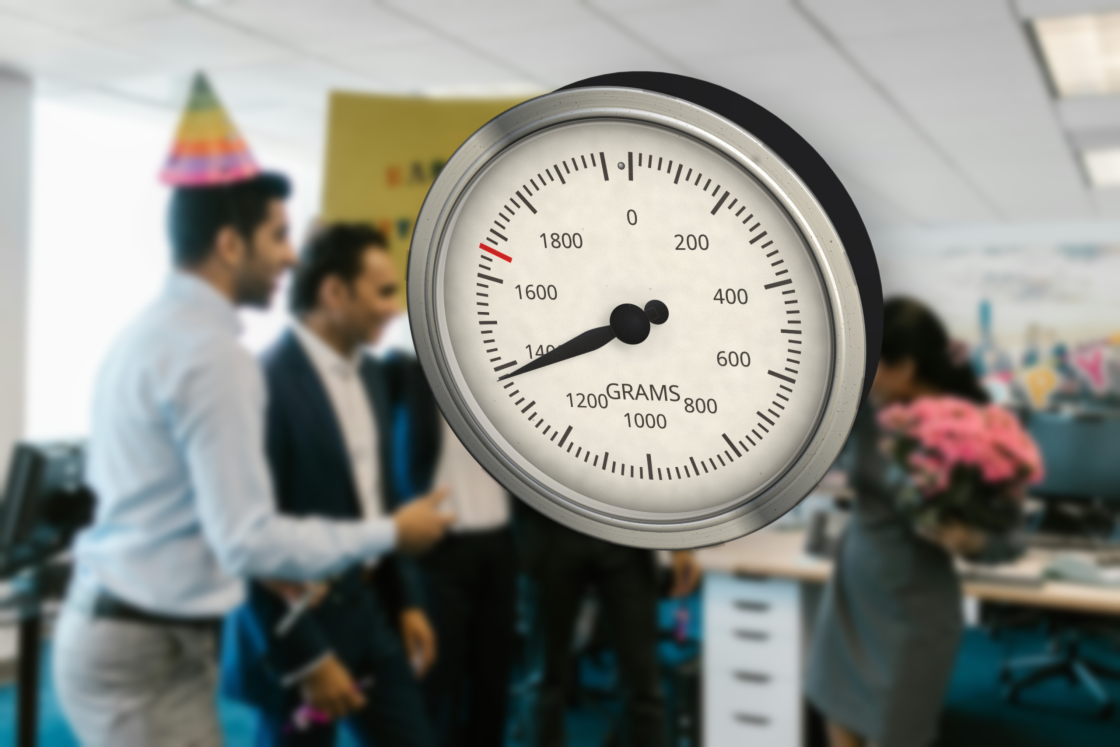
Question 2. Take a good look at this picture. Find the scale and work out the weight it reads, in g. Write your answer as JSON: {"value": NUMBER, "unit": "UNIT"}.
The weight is {"value": 1380, "unit": "g"}
